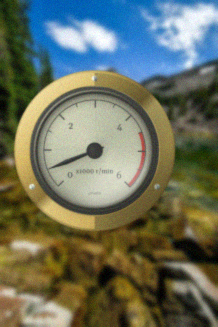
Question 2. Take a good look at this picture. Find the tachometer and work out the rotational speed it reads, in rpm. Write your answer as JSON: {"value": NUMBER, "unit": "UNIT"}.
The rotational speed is {"value": 500, "unit": "rpm"}
